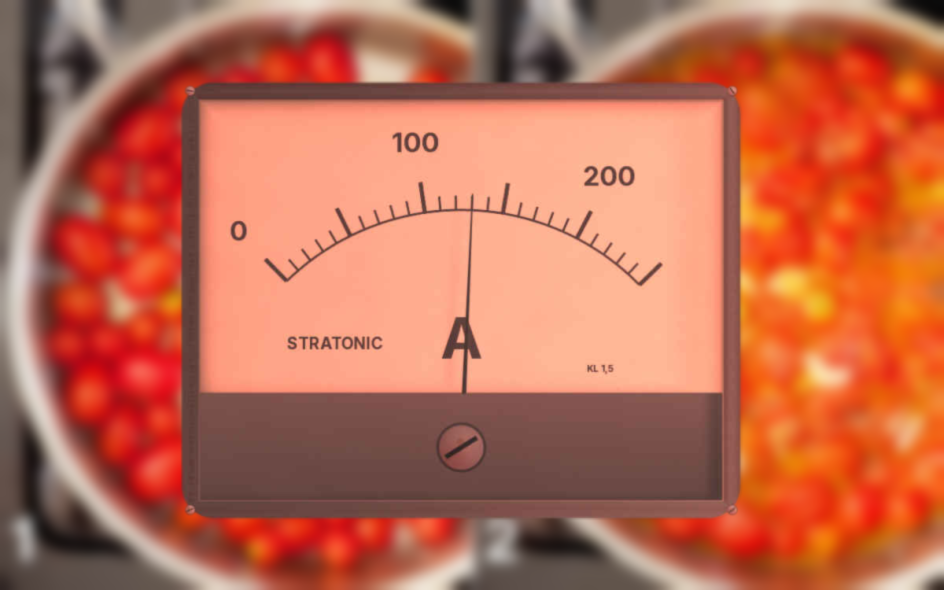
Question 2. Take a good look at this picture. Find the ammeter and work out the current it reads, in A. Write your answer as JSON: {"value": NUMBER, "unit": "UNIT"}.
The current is {"value": 130, "unit": "A"}
